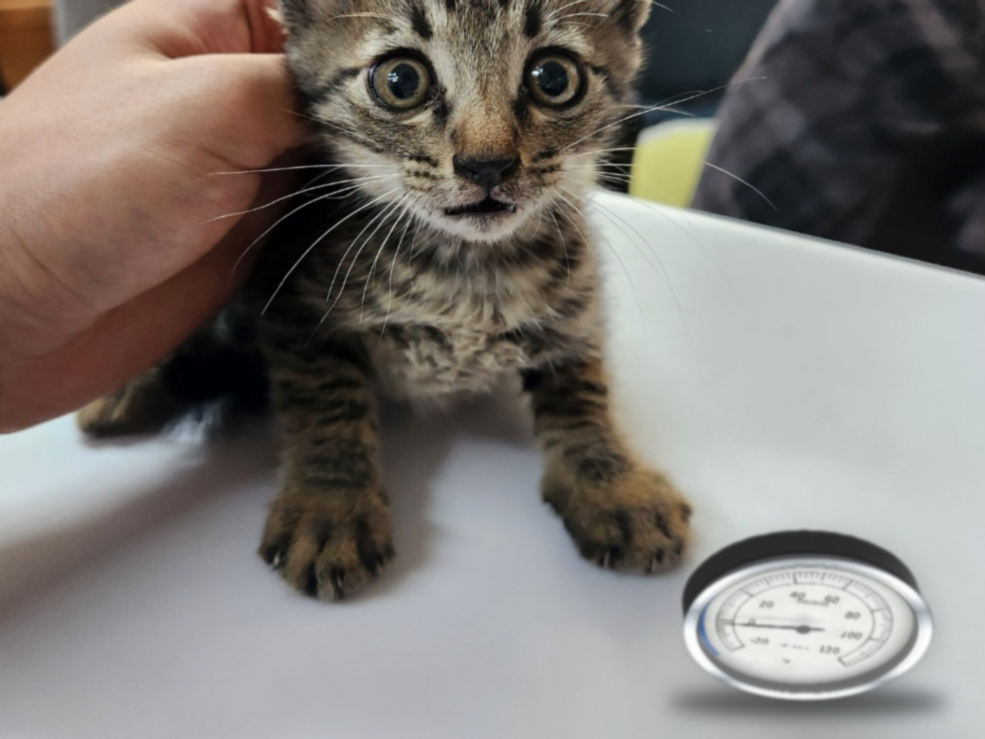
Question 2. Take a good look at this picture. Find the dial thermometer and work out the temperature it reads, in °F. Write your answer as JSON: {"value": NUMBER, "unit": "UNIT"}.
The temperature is {"value": 0, "unit": "°F"}
